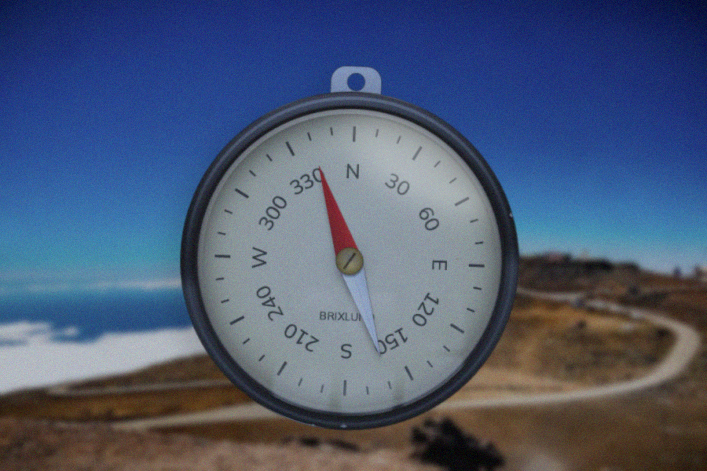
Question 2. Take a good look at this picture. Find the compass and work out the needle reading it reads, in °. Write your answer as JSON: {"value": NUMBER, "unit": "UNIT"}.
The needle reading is {"value": 340, "unit": "°"}
